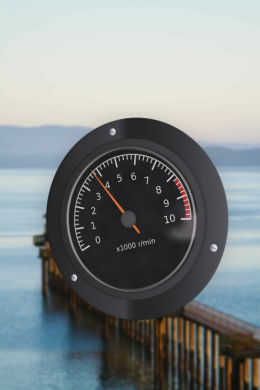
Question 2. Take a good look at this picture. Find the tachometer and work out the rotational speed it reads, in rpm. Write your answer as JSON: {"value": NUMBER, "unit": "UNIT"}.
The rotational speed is {"value": 3800, "unit": "rpm"}
